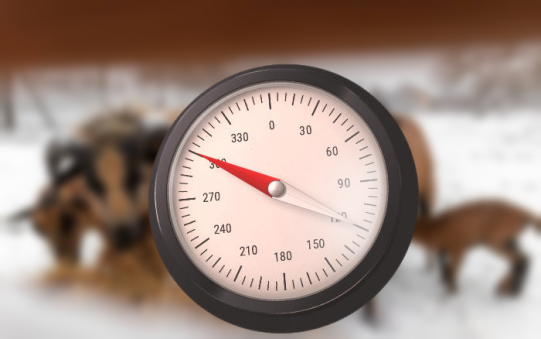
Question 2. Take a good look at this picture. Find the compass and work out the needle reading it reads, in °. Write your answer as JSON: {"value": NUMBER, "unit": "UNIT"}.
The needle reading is {"value": 300, "unit": "°"}
